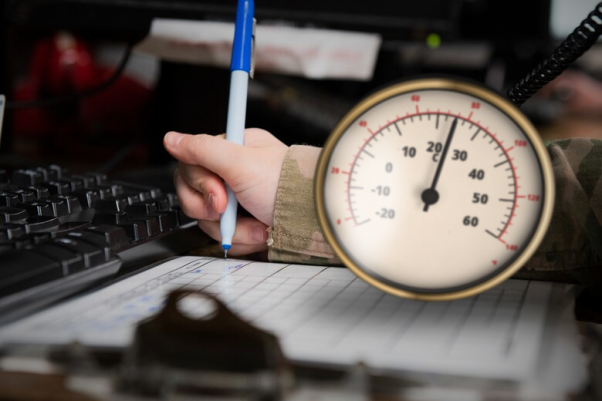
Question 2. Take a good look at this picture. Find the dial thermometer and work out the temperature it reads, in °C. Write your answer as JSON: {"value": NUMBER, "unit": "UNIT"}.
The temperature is {"value": 24, "unit": "°C"}
